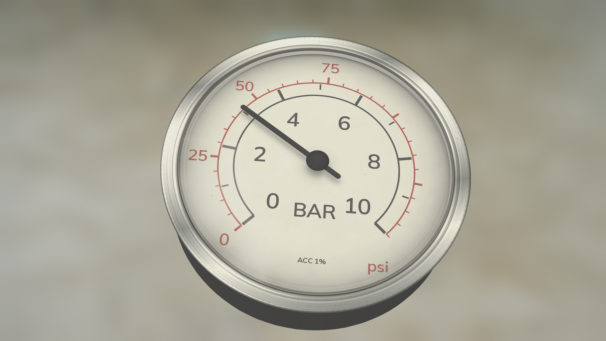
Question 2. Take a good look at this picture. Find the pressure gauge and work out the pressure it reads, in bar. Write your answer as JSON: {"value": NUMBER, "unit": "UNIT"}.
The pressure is {"value": 3, "unit": "bar"}
